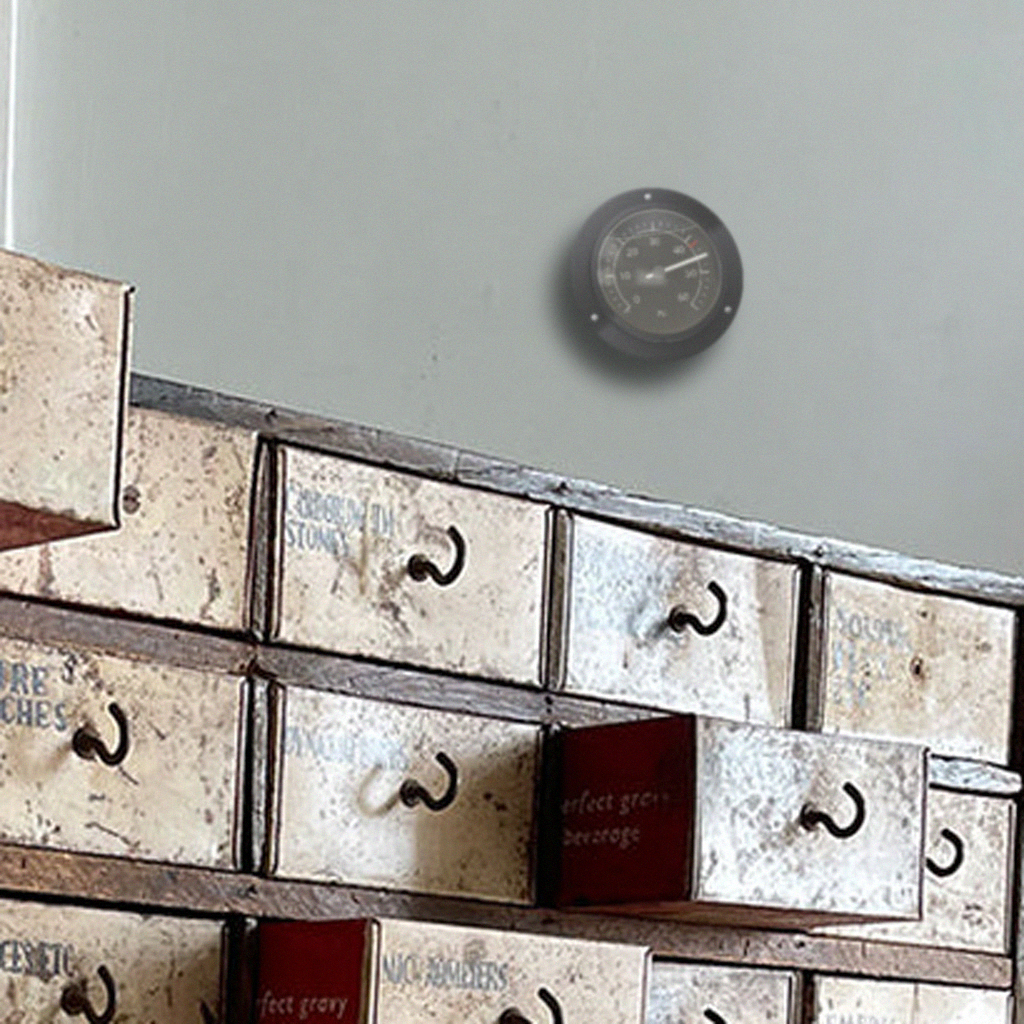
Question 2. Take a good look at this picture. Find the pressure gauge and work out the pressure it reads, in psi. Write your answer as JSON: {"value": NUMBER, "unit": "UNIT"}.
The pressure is {"value": 46, "unit": "psi"}
